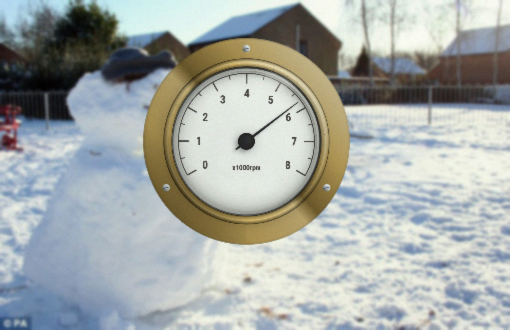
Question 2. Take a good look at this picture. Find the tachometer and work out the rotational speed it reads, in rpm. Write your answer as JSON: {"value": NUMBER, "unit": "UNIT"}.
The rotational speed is {"value": 5750, "unit": "rpm"}
